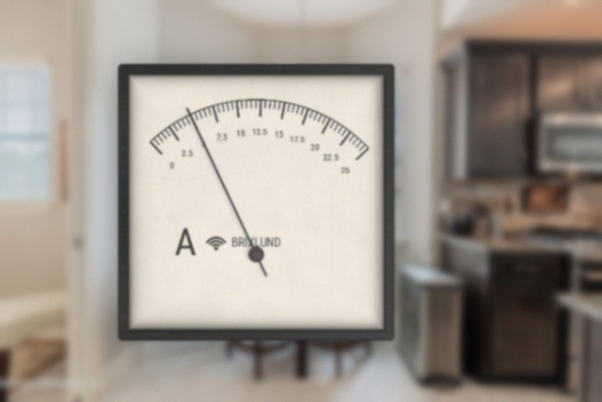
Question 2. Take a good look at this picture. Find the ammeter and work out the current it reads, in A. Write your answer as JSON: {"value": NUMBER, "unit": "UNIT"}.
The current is {"value": 5, "unit": "A"}
